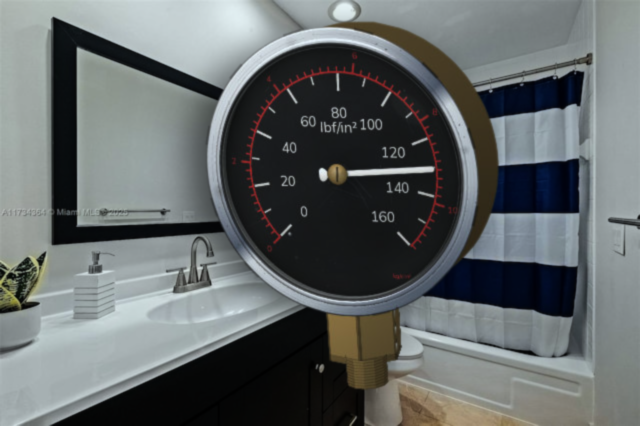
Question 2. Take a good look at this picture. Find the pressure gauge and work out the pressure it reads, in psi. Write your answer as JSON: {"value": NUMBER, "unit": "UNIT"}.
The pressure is {"value": 130, "unit": "psi"}
